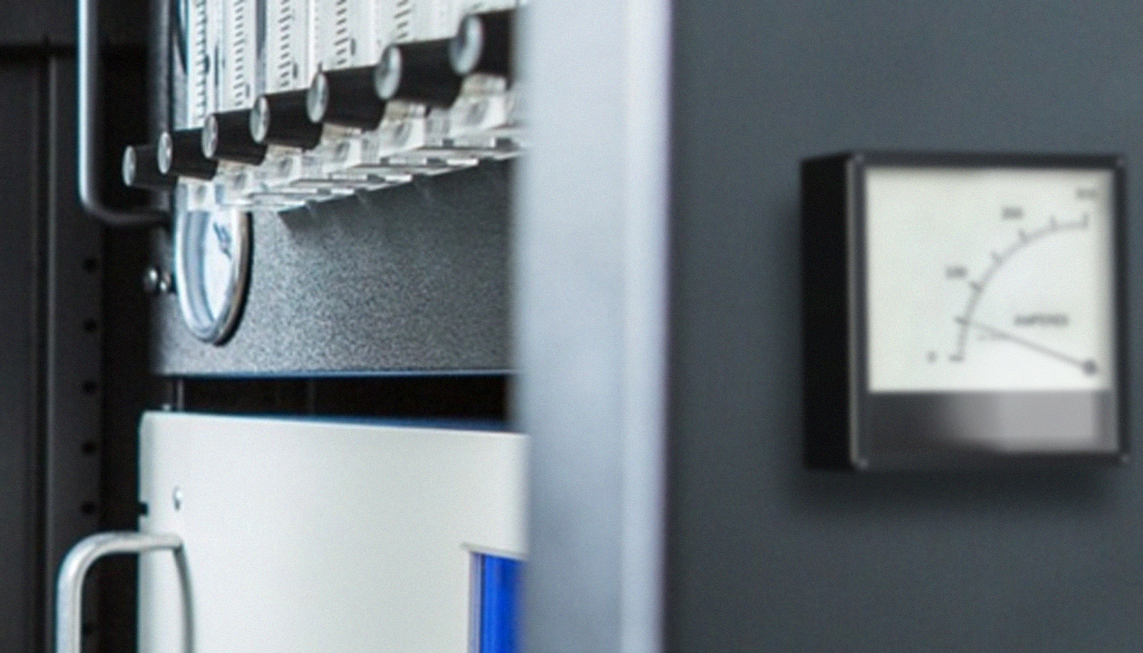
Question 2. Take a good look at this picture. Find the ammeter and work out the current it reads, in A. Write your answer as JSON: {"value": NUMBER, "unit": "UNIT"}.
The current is {"value": 50, "unit": "A"}
